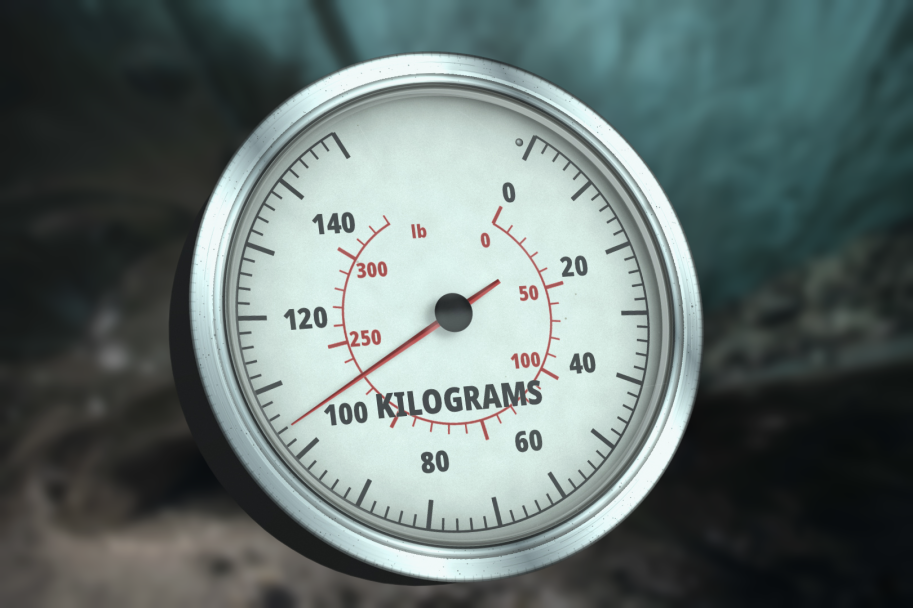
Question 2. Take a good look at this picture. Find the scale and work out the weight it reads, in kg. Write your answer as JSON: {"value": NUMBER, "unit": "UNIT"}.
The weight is {"value": 104, "unit": "kg"}
